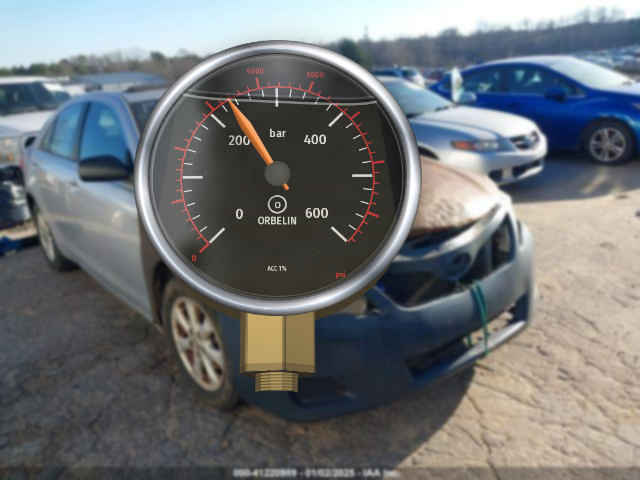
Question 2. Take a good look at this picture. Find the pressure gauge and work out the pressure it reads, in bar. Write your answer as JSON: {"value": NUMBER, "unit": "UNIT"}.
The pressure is {"value": 230, "unit": "bar"}
